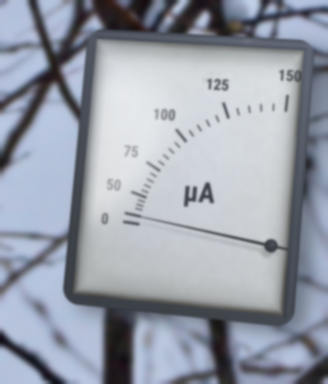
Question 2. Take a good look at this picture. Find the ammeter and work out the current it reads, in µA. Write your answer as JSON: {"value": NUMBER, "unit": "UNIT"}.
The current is {"value": 25, "unit": "µA"}
